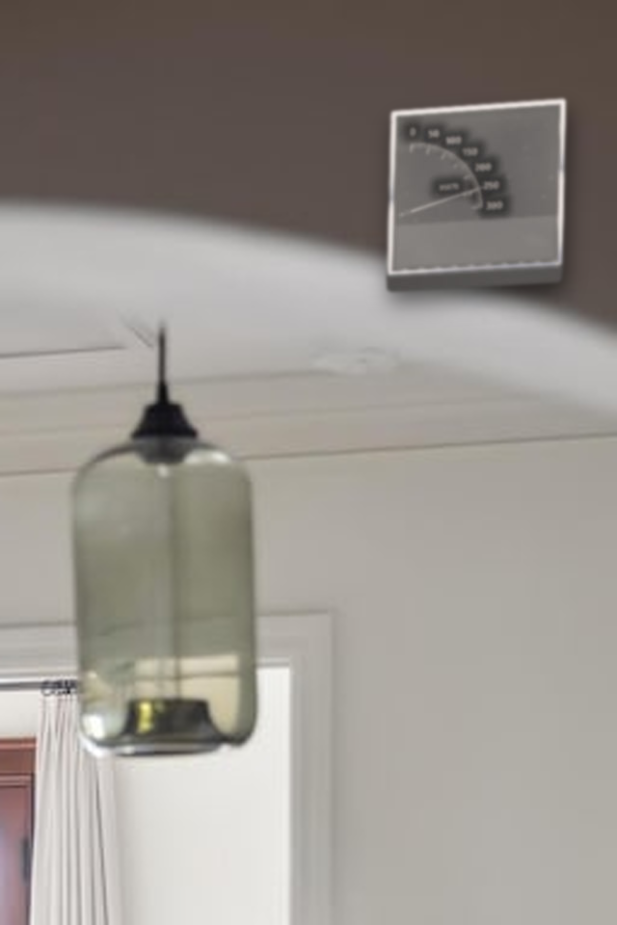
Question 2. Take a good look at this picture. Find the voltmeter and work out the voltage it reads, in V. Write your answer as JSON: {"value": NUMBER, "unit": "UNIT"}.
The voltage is {"value": 250, "unit": "V"}
